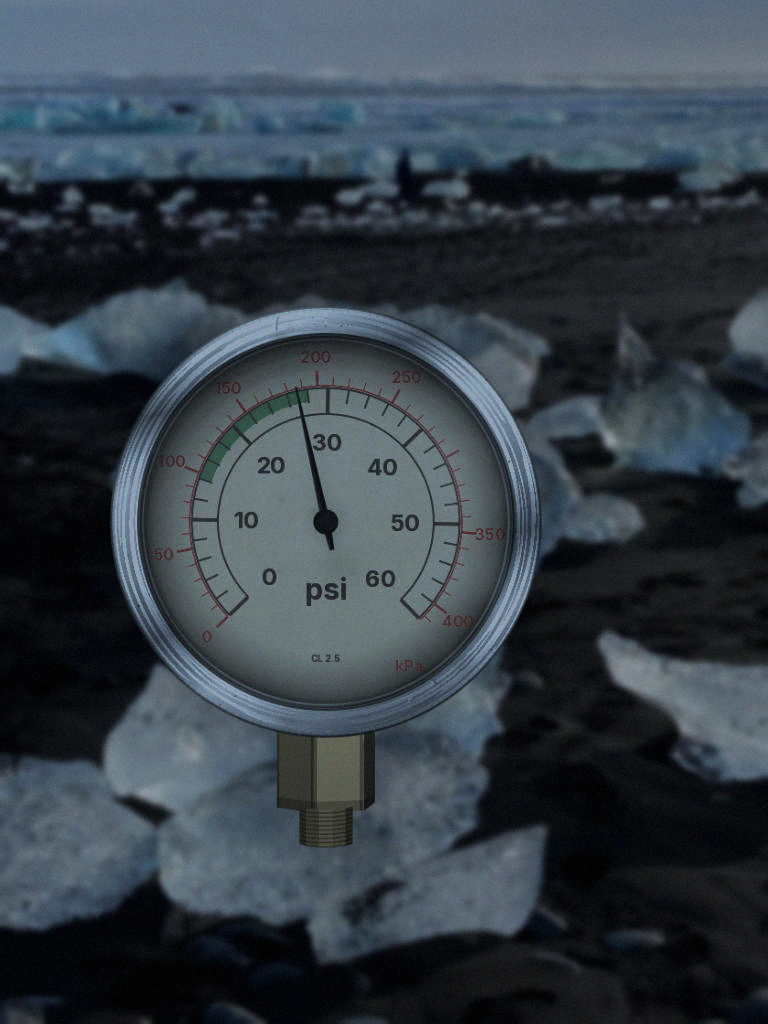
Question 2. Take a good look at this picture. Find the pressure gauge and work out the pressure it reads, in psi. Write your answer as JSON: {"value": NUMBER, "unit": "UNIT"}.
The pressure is {"value": 27, "unit": "psi"}
